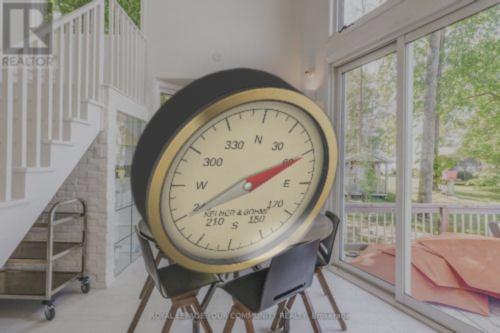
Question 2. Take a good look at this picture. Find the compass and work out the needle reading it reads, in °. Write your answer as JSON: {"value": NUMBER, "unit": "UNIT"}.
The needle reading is {"value": 60, "unit": "°"}
